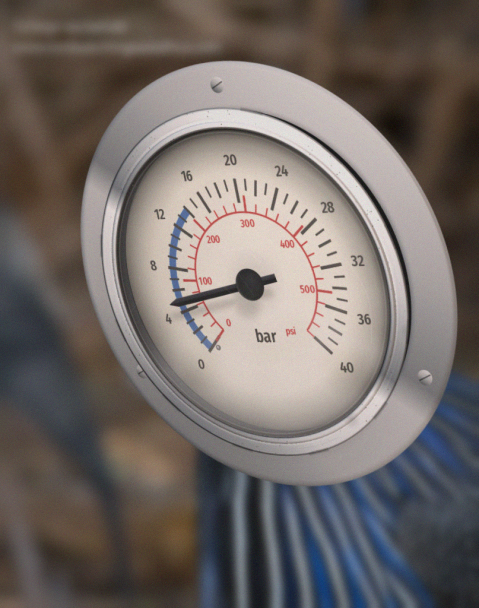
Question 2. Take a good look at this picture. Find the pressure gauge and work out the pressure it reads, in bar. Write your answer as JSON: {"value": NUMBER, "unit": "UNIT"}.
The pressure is {"value": 5, "unit": "bar"}
